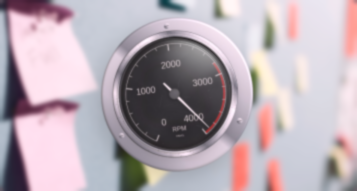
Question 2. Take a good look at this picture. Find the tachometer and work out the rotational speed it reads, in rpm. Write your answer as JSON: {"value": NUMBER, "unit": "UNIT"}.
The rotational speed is {"value": 3900, "unit": "rpm"}
